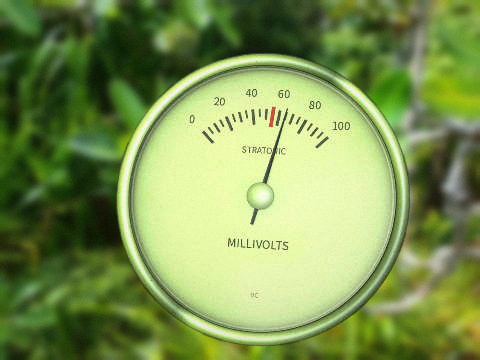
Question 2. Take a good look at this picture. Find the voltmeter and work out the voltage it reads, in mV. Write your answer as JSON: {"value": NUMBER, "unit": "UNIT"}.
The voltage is {"value": 65, "unit": "mV"}
